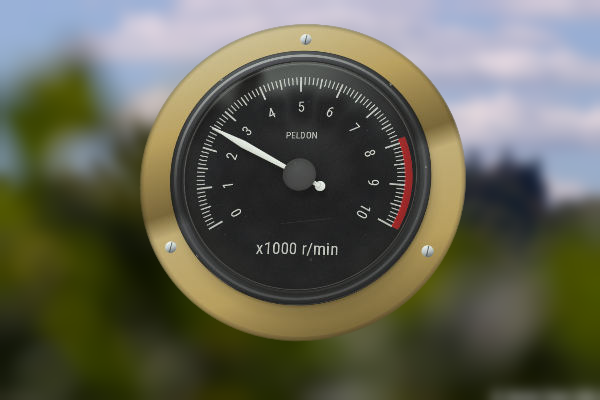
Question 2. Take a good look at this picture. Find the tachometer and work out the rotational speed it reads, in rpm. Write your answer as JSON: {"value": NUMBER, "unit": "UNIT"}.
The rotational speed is {"value": 2500, "unit": "rpm"}
